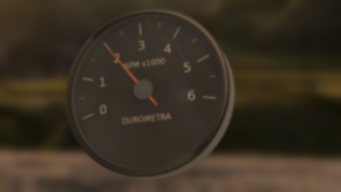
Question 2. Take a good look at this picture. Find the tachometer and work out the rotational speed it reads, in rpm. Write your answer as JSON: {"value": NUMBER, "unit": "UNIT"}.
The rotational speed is {"value": 2000, "unit": "rpm"}
